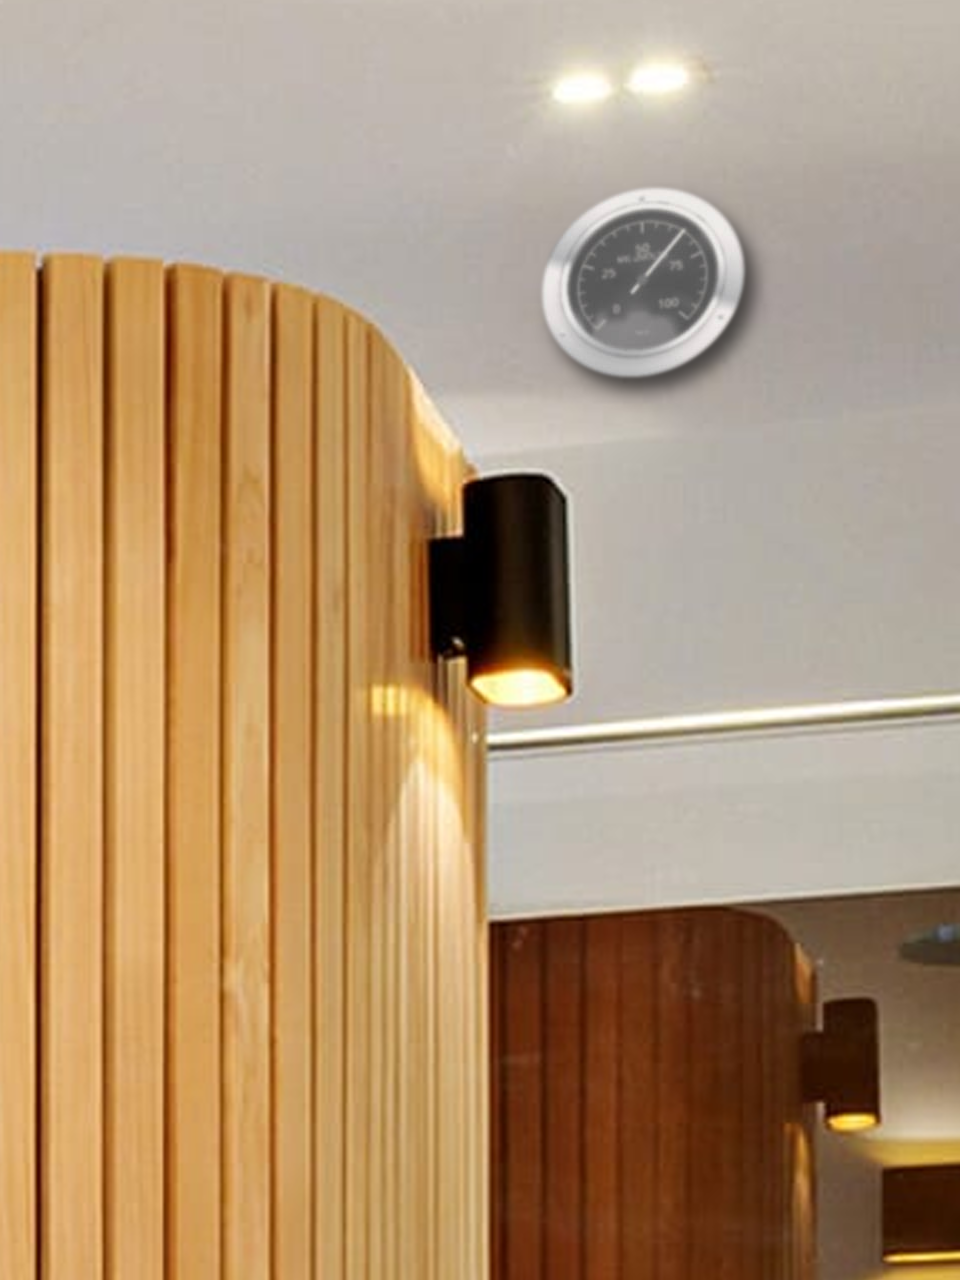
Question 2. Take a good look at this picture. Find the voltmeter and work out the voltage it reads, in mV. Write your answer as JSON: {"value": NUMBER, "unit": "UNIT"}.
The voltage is {"value": 65, "unit": "mV"}
